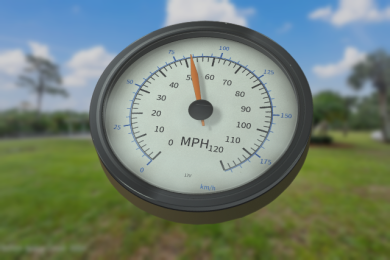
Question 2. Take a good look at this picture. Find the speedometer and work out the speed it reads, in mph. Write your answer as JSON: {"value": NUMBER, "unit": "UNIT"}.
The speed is {"value": 52, "unit": "mph"}
